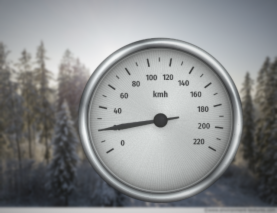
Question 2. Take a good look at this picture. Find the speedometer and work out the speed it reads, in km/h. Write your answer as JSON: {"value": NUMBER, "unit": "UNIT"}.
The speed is {"value": 20, "unit": "km/h"}
